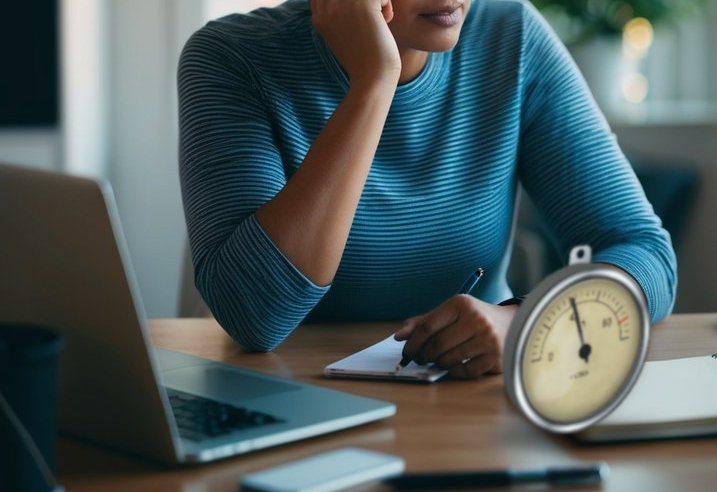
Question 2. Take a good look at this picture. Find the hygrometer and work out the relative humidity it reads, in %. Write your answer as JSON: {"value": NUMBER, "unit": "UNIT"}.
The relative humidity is {"value": 40, "unit": "%"}
